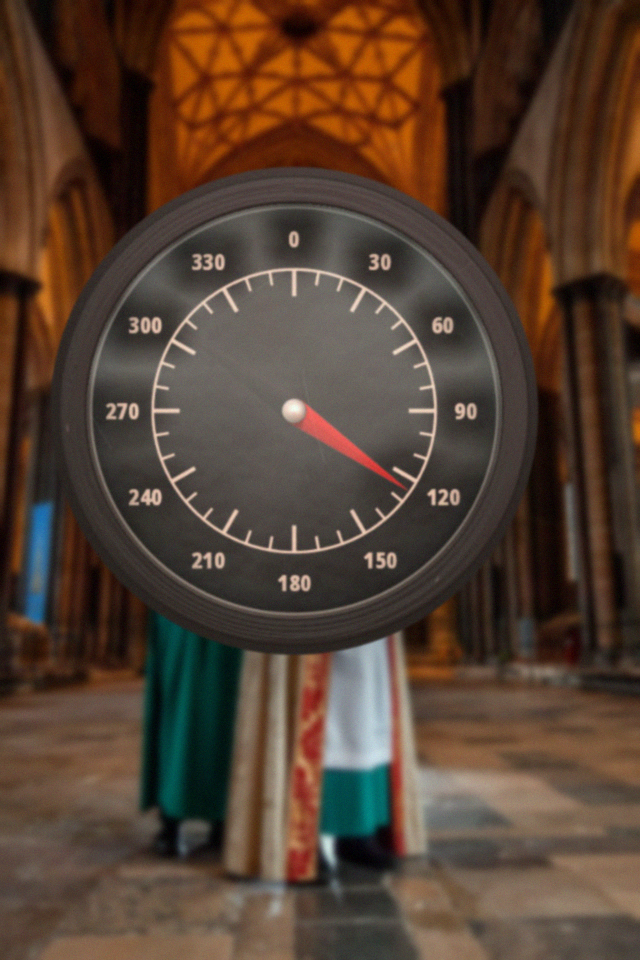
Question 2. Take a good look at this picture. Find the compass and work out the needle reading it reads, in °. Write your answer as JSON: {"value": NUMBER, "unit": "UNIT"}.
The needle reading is {"value": 125, "unit": "°"}
